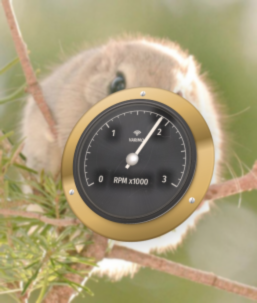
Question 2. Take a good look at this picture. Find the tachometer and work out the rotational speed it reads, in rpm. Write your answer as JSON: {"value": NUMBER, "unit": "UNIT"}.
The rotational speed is {"value": 1900, "unit": "rpm"}
